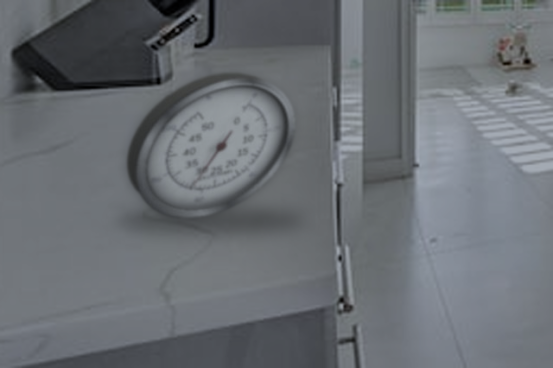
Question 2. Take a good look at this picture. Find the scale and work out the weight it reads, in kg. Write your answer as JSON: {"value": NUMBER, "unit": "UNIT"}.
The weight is {"value": 30, "unit": "kg"}
